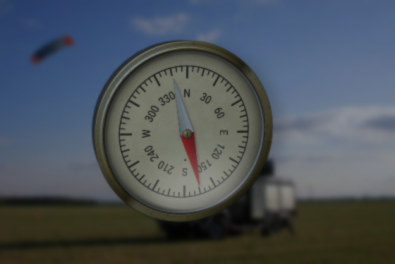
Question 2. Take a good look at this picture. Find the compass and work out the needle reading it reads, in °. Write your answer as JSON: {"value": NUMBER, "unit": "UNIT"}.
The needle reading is {"value": 165, "unit": "°"}
